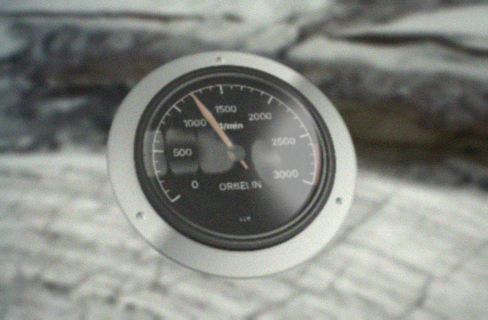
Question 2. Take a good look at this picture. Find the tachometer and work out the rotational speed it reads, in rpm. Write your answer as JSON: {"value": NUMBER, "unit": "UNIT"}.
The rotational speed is {"value": 1200, "unit": "rpm"}
